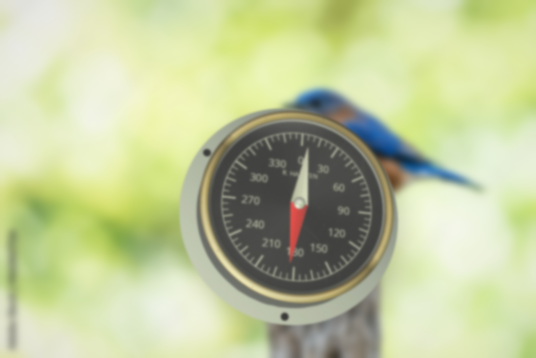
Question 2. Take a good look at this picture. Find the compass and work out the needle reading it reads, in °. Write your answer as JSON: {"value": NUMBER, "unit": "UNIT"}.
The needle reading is {"value": 185, "unit": "°"}
